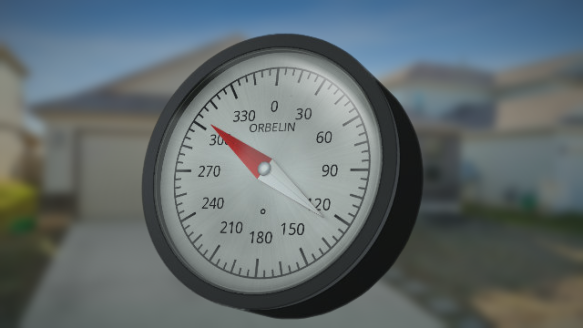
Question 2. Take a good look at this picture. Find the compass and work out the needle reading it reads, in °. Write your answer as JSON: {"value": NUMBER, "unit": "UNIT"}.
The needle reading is {"value": 305, "unit": "°"}
